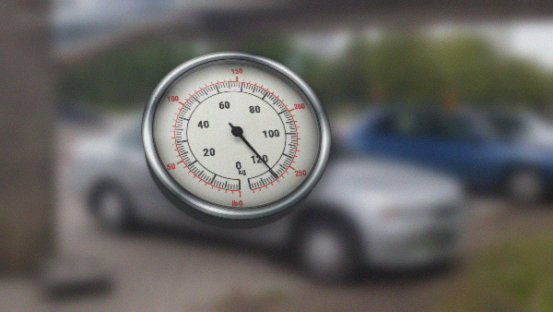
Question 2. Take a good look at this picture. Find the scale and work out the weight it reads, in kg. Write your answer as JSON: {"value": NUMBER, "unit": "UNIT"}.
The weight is {"value": 120, "unit": "kg"}
